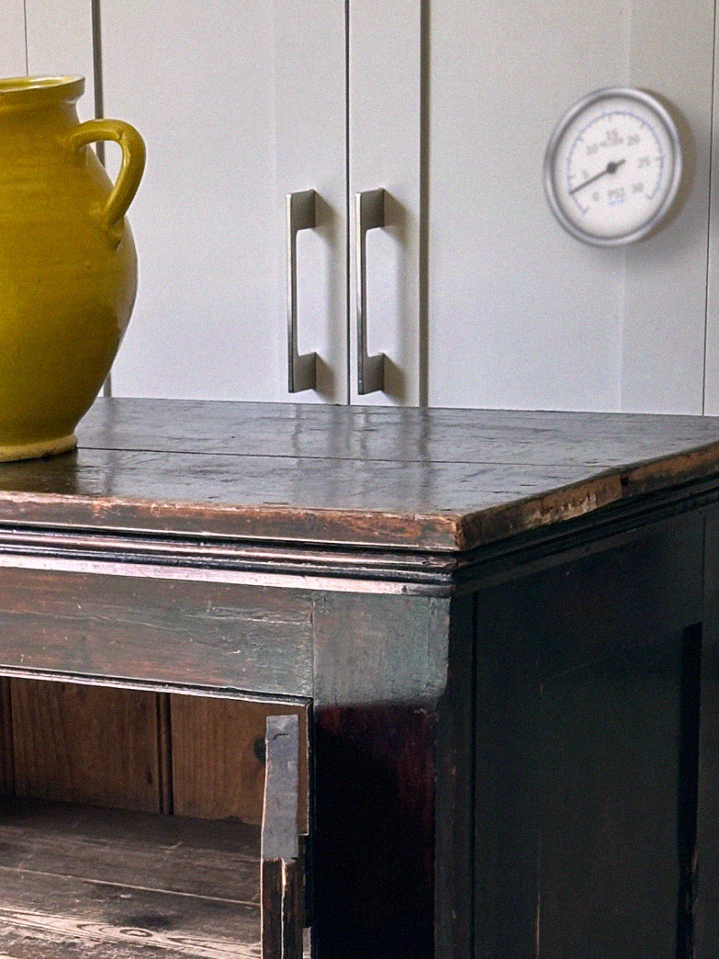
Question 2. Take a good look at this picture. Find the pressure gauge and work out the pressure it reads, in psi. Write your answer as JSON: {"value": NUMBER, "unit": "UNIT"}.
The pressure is {"value": 3, "unit": "psi"}
